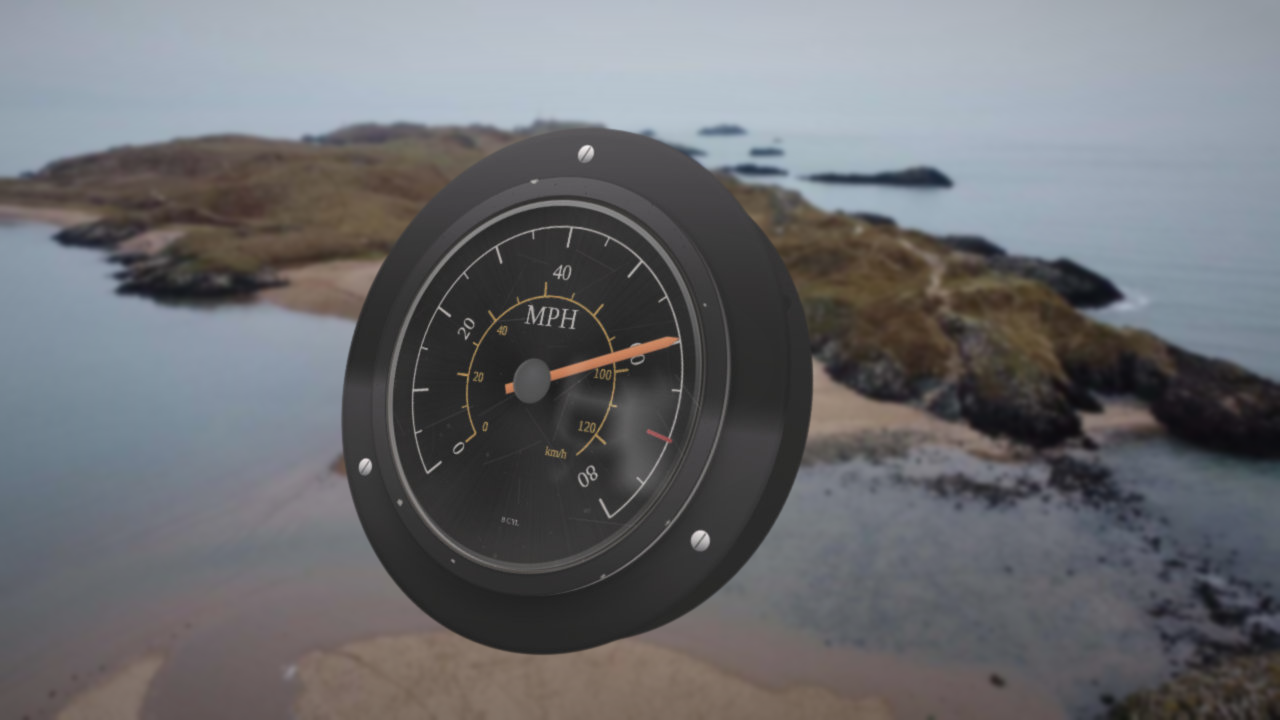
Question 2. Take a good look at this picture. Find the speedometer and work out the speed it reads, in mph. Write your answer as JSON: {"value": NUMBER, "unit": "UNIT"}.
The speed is {"value": 60, "unit": "mph"}
